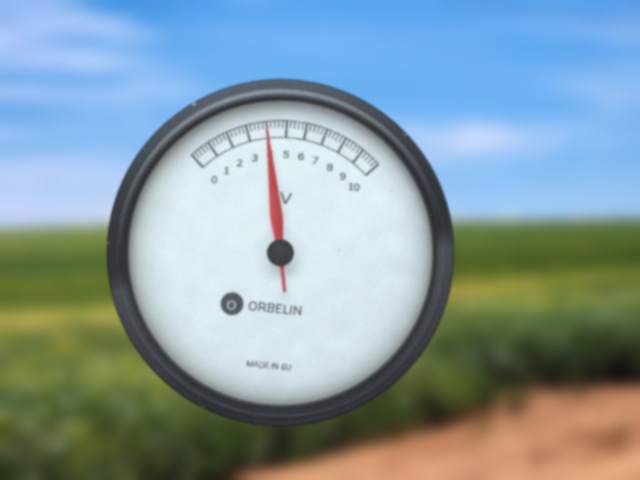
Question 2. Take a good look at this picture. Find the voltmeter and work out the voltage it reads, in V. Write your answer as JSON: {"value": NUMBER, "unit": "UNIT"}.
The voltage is {"value": 4, "unit": "V"}
